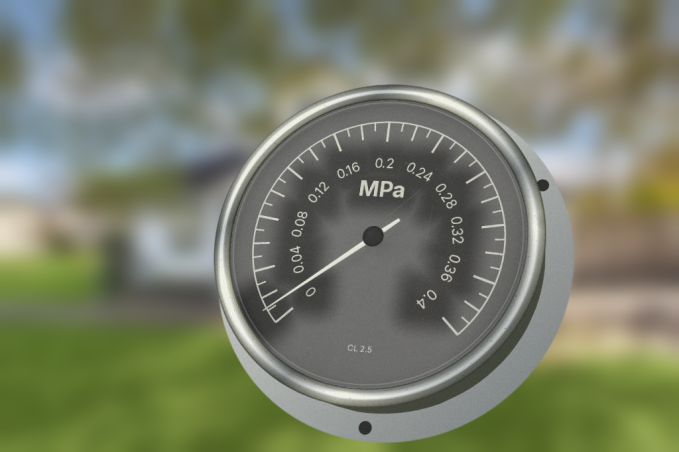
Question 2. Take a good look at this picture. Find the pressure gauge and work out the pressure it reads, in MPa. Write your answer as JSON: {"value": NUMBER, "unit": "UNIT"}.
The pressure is {"value": 0.01, "unit": "MPa"}
